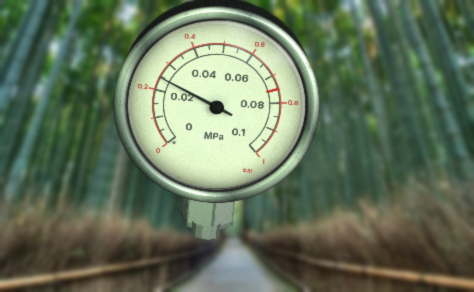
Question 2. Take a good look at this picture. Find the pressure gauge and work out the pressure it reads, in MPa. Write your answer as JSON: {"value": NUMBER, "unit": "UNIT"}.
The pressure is {"value": 0.025, "unit": "MPa"}
